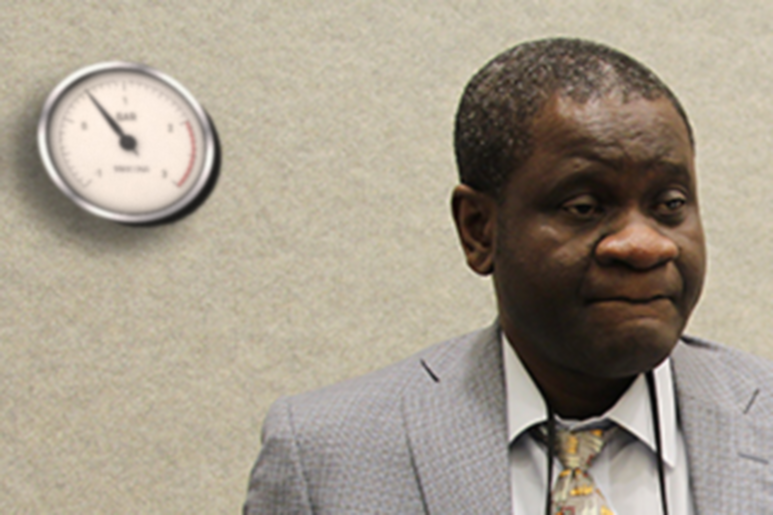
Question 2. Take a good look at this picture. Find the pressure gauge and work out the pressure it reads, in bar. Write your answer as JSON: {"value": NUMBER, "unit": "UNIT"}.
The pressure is {"value": 0.5, "unit": "bar"}
